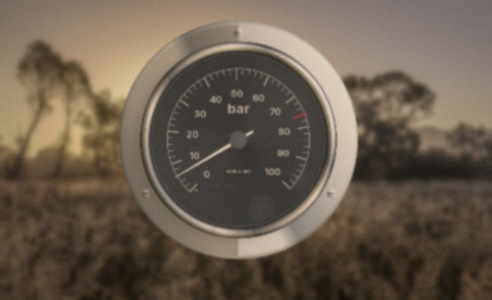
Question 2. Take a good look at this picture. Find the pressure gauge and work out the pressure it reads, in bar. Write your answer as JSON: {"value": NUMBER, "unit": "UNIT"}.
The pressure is {"value": 6, "unit": "bar"}
